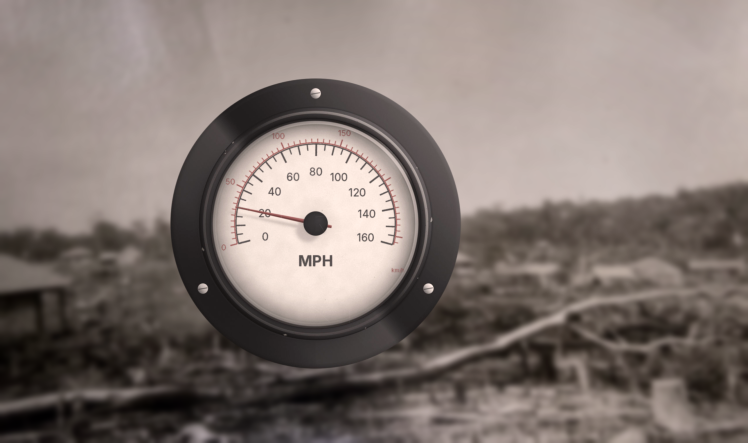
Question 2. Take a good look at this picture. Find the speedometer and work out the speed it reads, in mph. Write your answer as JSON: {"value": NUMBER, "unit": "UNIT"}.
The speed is {"value": 20, "unit": "mph"}
